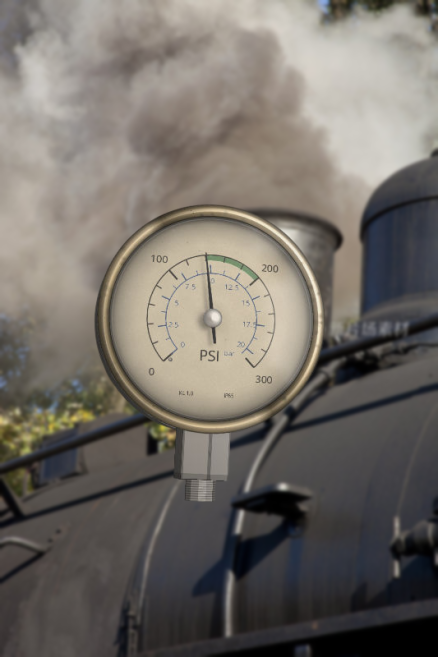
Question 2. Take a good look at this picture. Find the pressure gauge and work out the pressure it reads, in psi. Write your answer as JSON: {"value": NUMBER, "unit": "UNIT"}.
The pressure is {"value": 140, "unit": "psi"}
